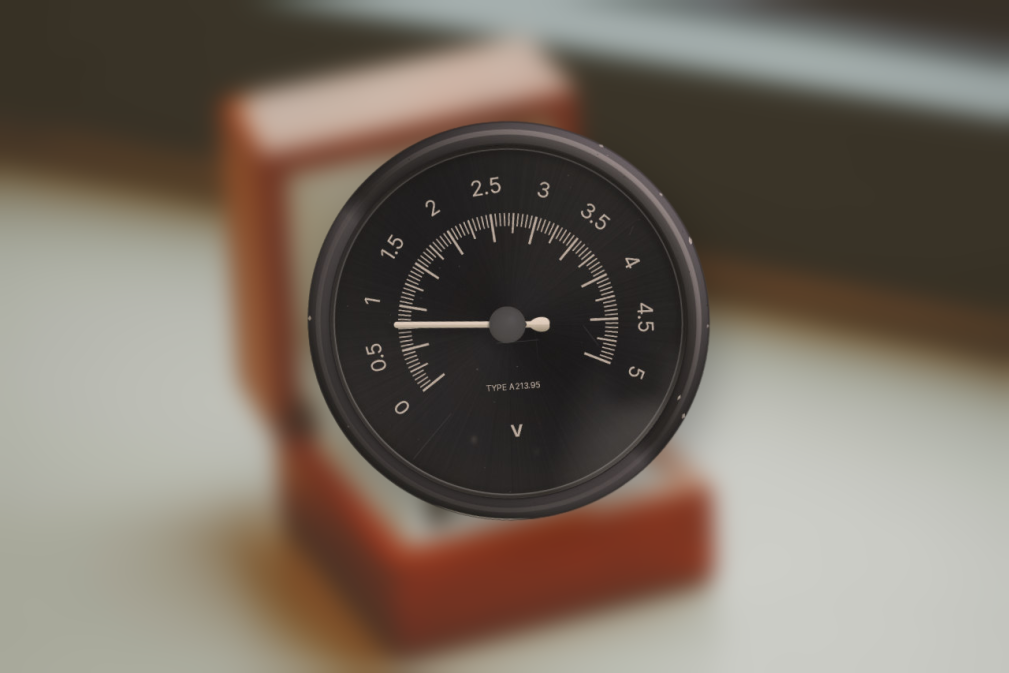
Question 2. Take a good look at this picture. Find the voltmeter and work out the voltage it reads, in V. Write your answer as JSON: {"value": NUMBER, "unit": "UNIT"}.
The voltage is {"value": 0.8, "unit": "V"}
